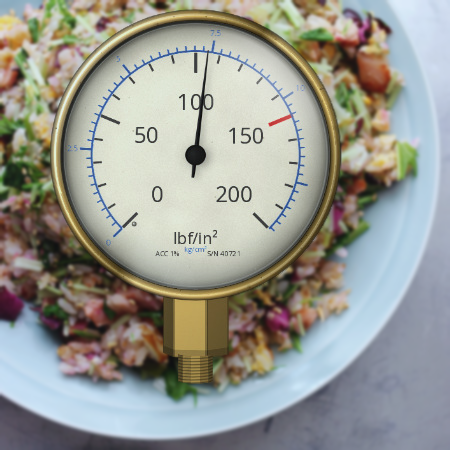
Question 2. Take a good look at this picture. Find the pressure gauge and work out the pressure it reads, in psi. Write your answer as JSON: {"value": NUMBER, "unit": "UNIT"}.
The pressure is {"value": 105, "unit": "psi"}
